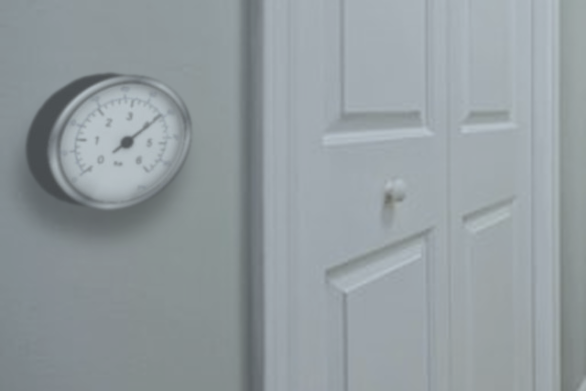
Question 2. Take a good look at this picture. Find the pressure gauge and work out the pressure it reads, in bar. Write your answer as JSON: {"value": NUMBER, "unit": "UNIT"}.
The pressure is {"value": 4, "unit": "bar"}
